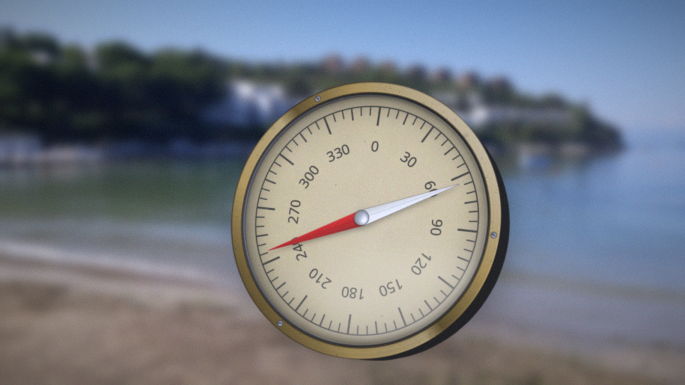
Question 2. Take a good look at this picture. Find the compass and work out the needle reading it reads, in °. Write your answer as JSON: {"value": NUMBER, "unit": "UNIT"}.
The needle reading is {"value": 245, "unit": "°"}
